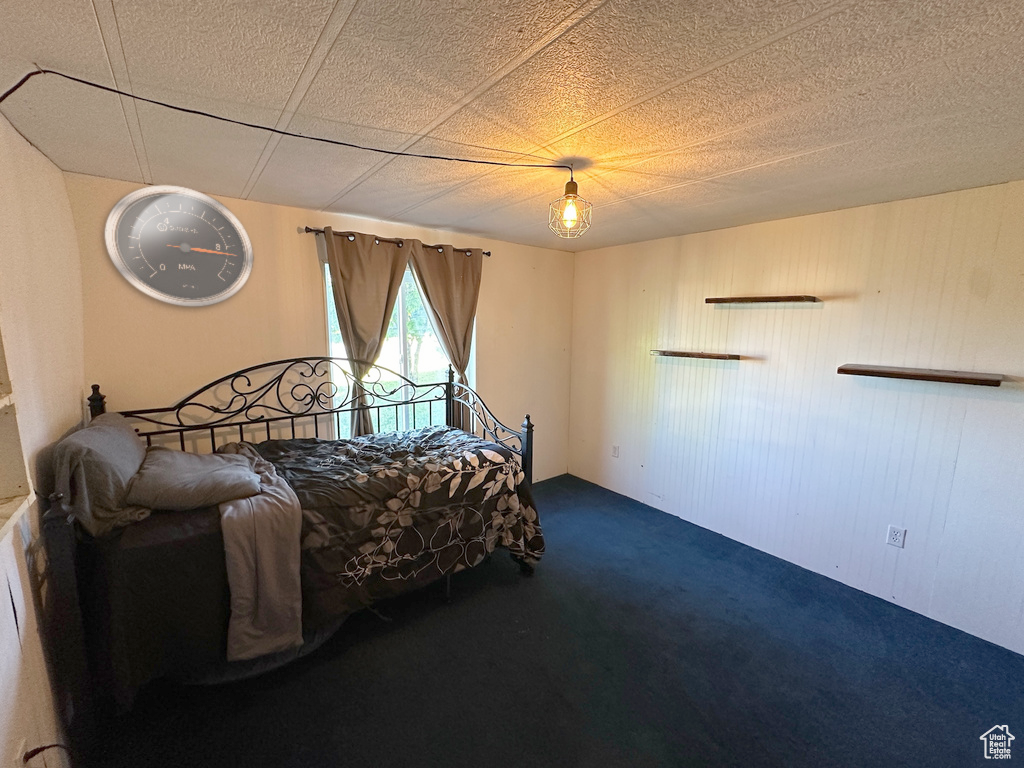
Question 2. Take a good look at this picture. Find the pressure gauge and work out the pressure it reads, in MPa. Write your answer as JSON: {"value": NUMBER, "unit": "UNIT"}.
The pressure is {"value": 8.5, "unit": "MPa"}
